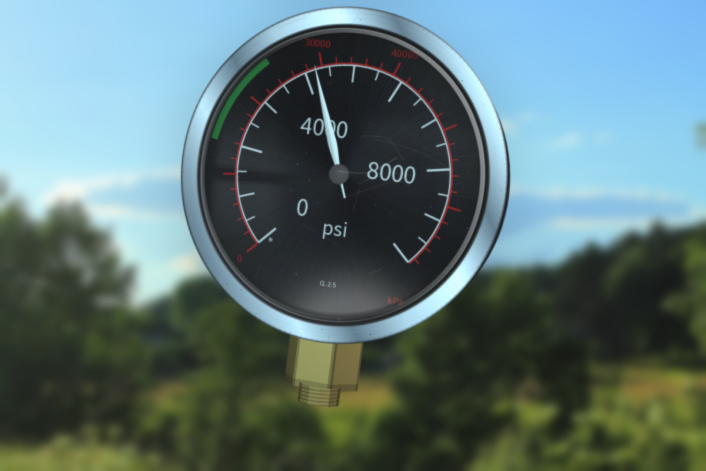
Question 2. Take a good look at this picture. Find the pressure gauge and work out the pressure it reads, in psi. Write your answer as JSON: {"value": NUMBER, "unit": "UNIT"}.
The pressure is {"value": 4250, "unit": "psi"}
